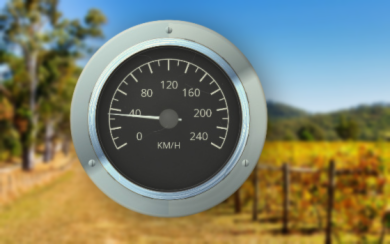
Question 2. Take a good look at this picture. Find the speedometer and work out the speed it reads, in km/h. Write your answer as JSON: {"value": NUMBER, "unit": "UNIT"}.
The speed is {"value": 35, "unit": "km/h"}
